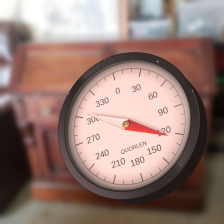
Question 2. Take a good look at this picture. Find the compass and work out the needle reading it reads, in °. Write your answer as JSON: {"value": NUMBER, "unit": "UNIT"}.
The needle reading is {"value": 125, "unit": "°"}
